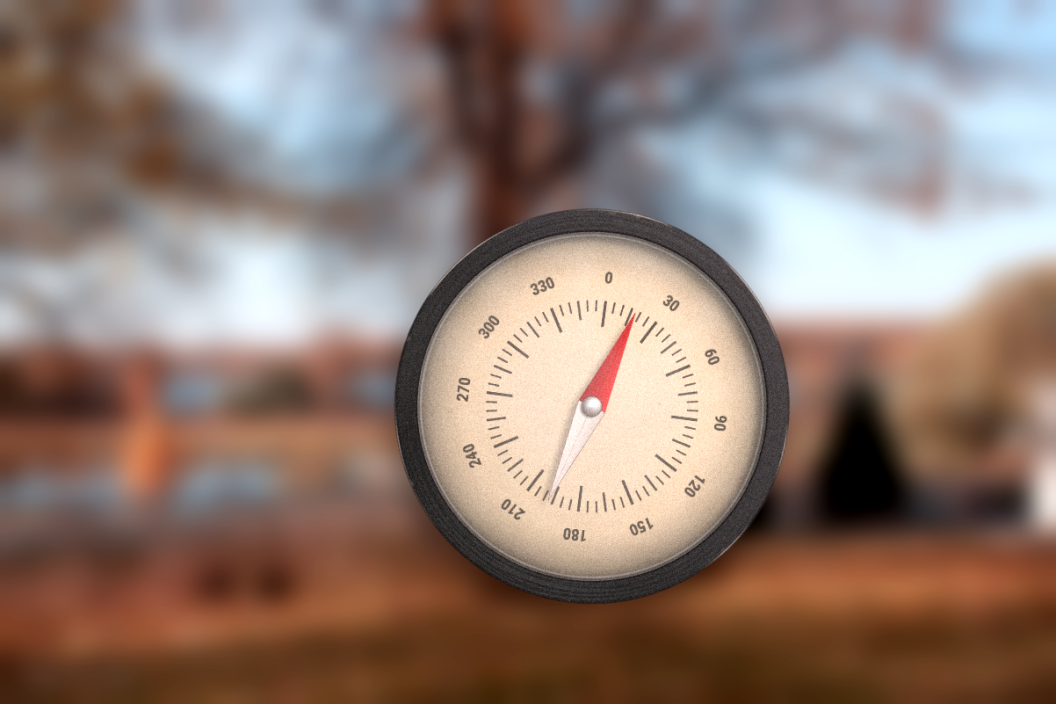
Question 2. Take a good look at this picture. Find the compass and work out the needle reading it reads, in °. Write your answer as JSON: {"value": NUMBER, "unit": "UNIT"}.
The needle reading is {"value": 17.5, "unit": "°"}
